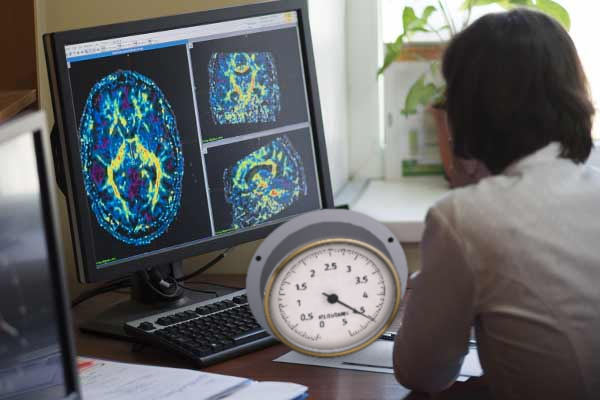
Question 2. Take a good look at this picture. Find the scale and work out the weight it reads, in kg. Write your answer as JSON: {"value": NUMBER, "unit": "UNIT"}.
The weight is {"value": 4.5, "unit": "kg"}
